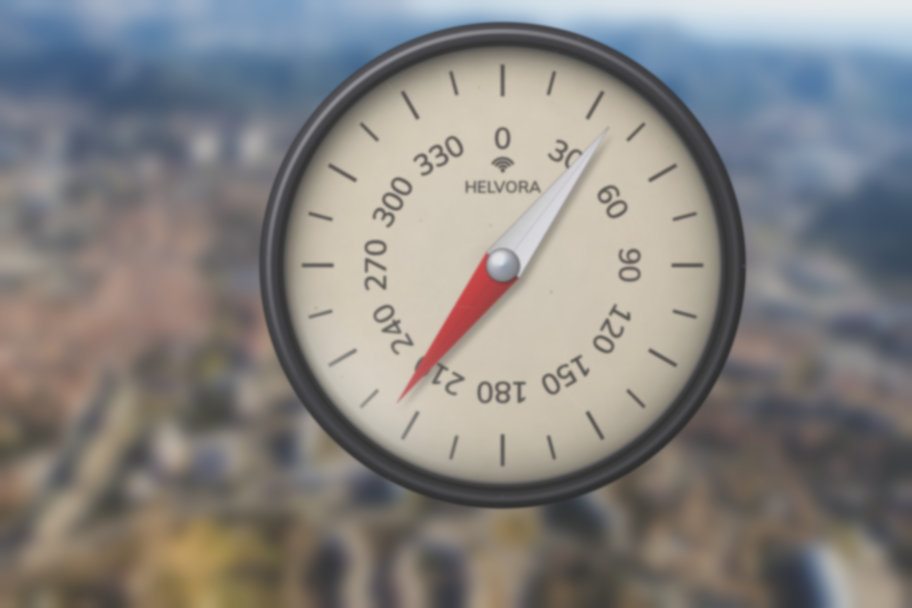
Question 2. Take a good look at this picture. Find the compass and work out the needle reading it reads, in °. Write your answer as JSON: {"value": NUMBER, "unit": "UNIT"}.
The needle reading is {"value": 217.5, "unit": "°"}
